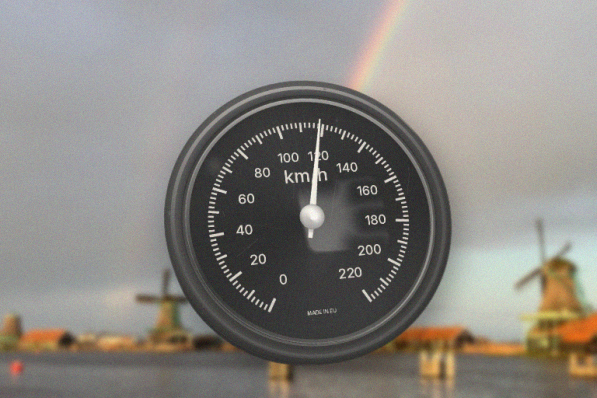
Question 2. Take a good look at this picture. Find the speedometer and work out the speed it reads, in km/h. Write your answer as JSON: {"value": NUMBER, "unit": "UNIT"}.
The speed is {"value": 118, "unit": "km/h"}
